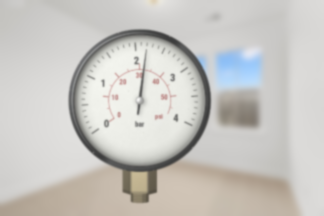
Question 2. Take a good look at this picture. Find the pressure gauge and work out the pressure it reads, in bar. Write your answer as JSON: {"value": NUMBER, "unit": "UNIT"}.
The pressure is {"value": 2.2, "unit": "bar"}
